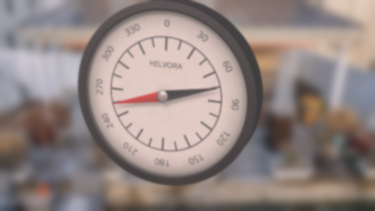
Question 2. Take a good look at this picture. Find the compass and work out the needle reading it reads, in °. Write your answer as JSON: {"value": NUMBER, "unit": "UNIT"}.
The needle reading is {"value": 255, "unit": "°"}
